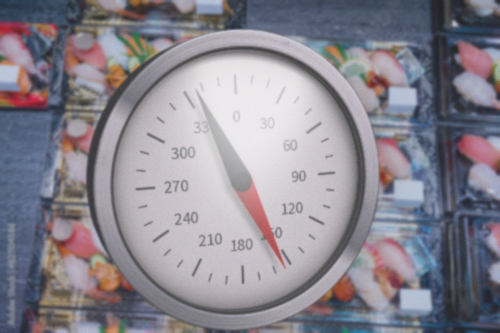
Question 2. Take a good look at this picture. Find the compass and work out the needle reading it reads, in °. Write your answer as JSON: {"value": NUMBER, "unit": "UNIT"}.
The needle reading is {"value": 155, "unit": "°"}
